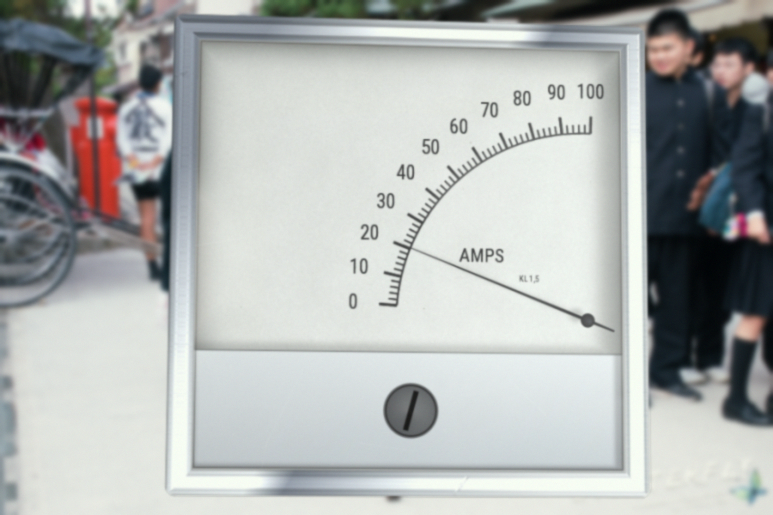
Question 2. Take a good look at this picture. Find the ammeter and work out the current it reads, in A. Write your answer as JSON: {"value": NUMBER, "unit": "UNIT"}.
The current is {"value": 20, "unit": "A"}
